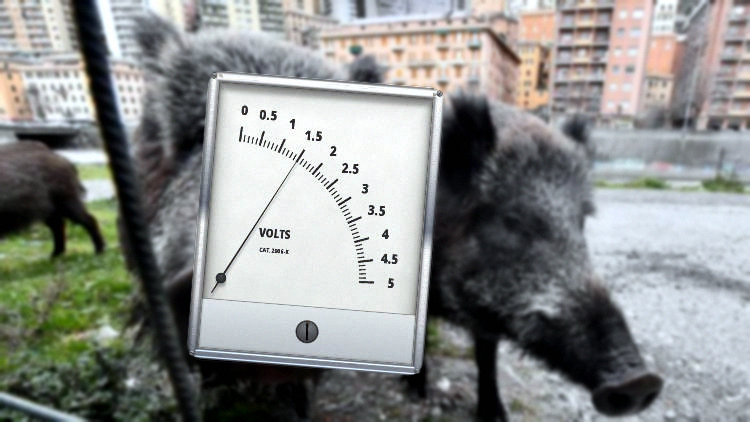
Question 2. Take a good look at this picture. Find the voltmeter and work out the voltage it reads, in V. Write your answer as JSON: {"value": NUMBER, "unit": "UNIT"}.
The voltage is {"value": 1.5, "unit": "V"}
